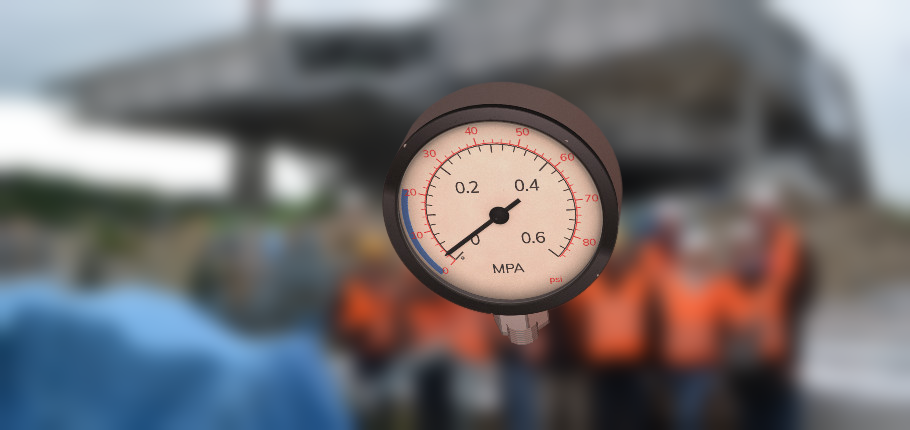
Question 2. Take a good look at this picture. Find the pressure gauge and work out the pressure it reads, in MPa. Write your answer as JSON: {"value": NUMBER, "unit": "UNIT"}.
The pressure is {"value": 0.02, "unit": "MPa"}
